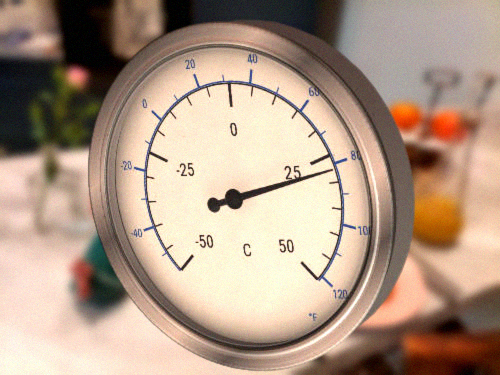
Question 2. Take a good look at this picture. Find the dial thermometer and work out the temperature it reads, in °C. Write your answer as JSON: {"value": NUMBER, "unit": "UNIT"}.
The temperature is {"value": 27.5, "unit": "°C"}
